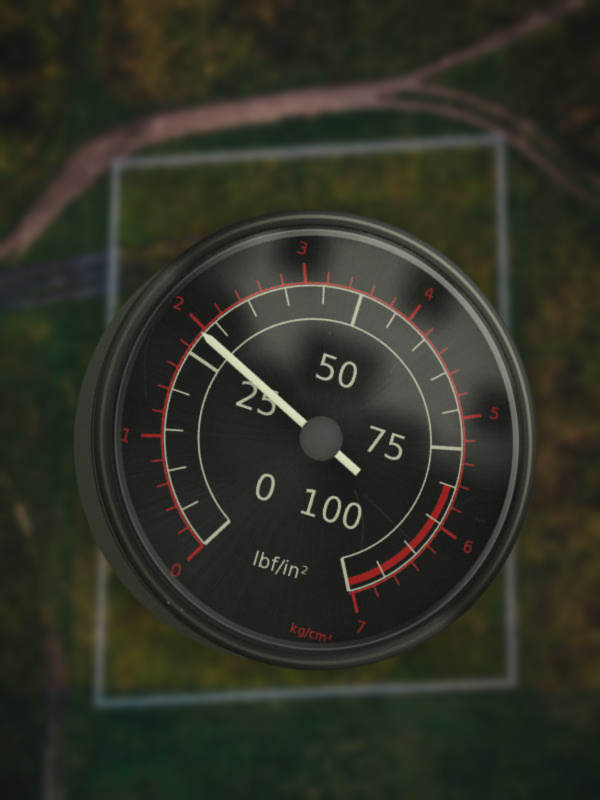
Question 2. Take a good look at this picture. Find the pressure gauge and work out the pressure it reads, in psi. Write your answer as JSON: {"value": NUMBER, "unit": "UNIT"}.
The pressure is {"value": 27.5, "unit": "psi"}
